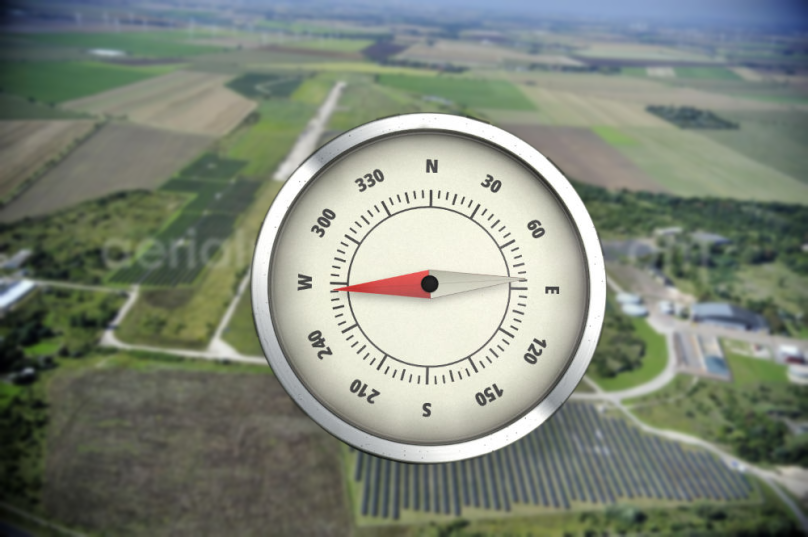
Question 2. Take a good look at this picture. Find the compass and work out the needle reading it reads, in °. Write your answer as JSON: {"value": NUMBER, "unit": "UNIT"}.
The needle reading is {"value": 265, "unit": "°"}
